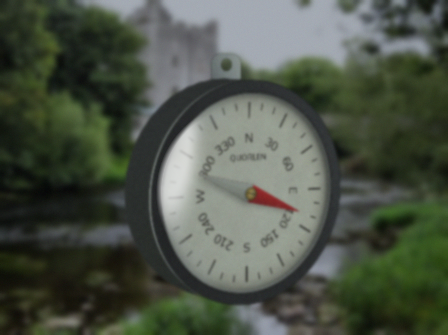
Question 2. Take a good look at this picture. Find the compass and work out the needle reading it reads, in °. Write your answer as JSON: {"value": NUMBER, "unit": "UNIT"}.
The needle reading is {"value": 110, "unit": "°"}
